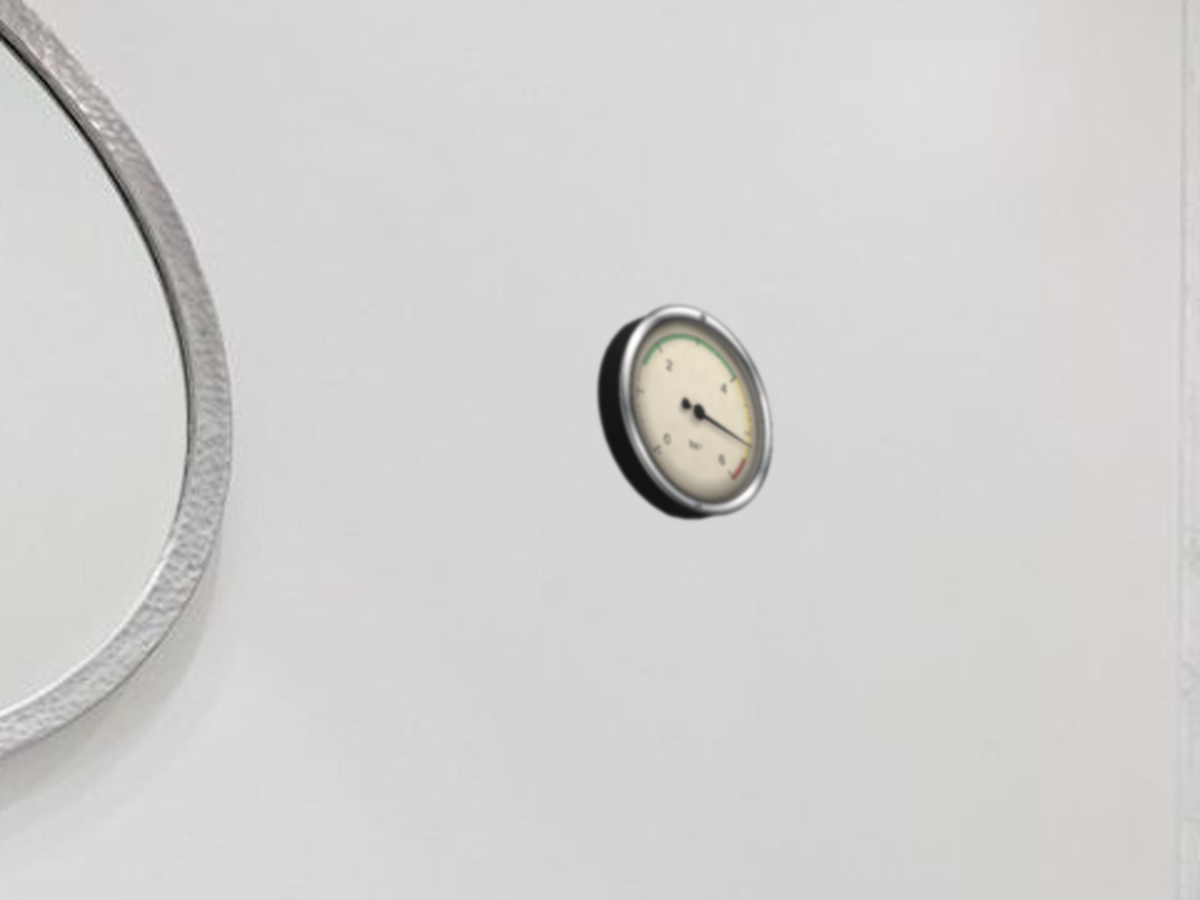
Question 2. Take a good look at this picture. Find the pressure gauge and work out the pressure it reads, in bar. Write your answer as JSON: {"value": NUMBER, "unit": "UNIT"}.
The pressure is {"value": 5.25, "unit": "bar"}
